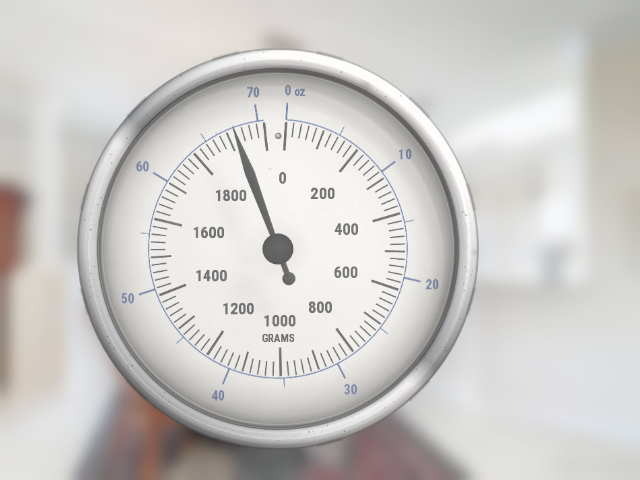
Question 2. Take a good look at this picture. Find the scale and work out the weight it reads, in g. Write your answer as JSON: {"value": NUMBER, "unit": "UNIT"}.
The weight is {"value": 1920, "unit": "g"}
